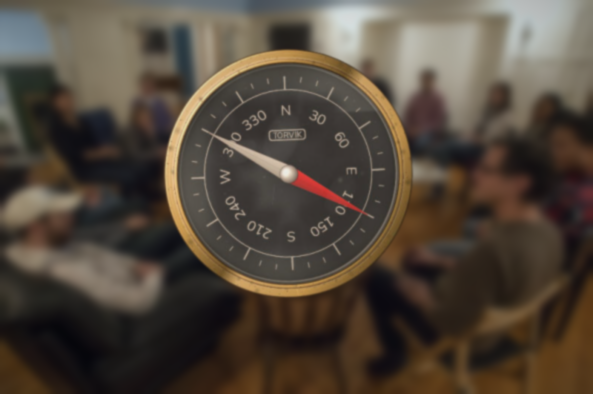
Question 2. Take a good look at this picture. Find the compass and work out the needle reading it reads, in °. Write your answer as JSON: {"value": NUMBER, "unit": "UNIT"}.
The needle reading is {"value": 120, "unit": "°"}
